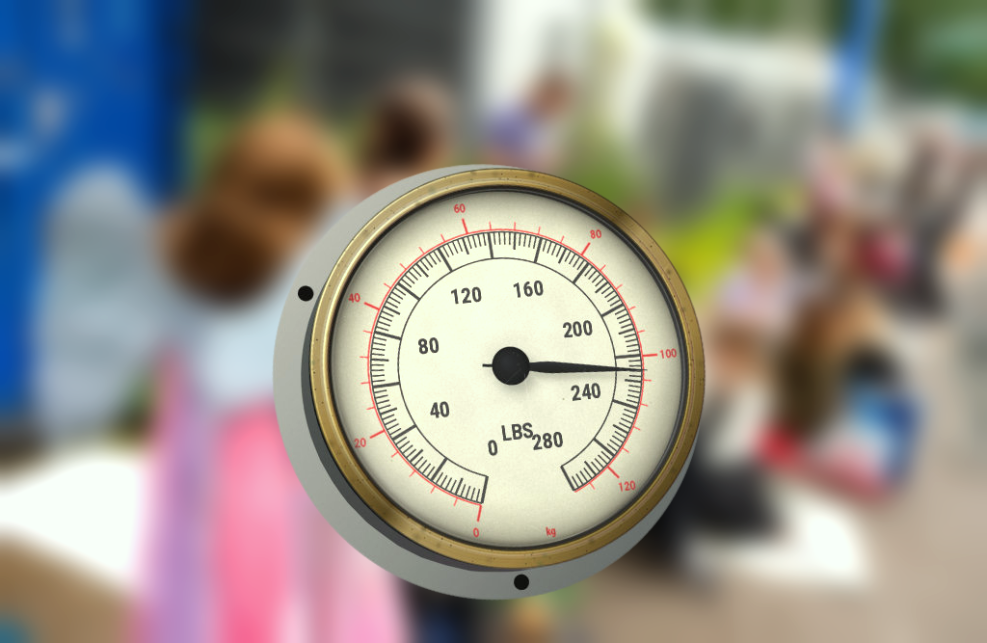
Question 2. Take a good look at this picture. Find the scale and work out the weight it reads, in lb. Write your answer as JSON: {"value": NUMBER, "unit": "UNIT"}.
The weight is {"value": 226, "unit": "lb"}
